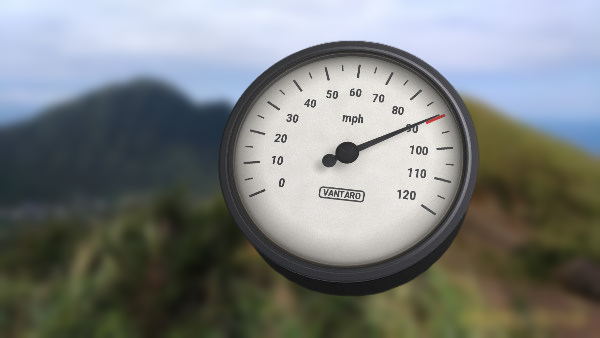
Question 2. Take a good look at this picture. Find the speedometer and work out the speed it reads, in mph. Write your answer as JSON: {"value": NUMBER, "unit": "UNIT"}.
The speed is {"value": 90, "unit": "mph"}
